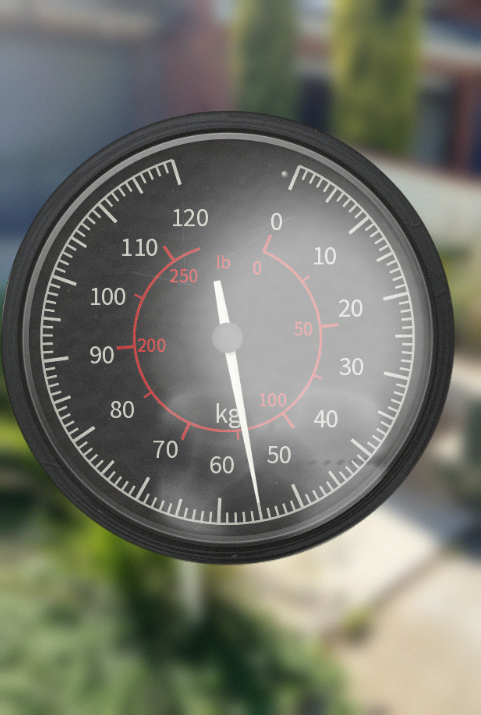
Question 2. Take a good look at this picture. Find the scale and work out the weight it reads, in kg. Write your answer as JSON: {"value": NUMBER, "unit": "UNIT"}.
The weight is {"value": 55, "unit": "kg"}
